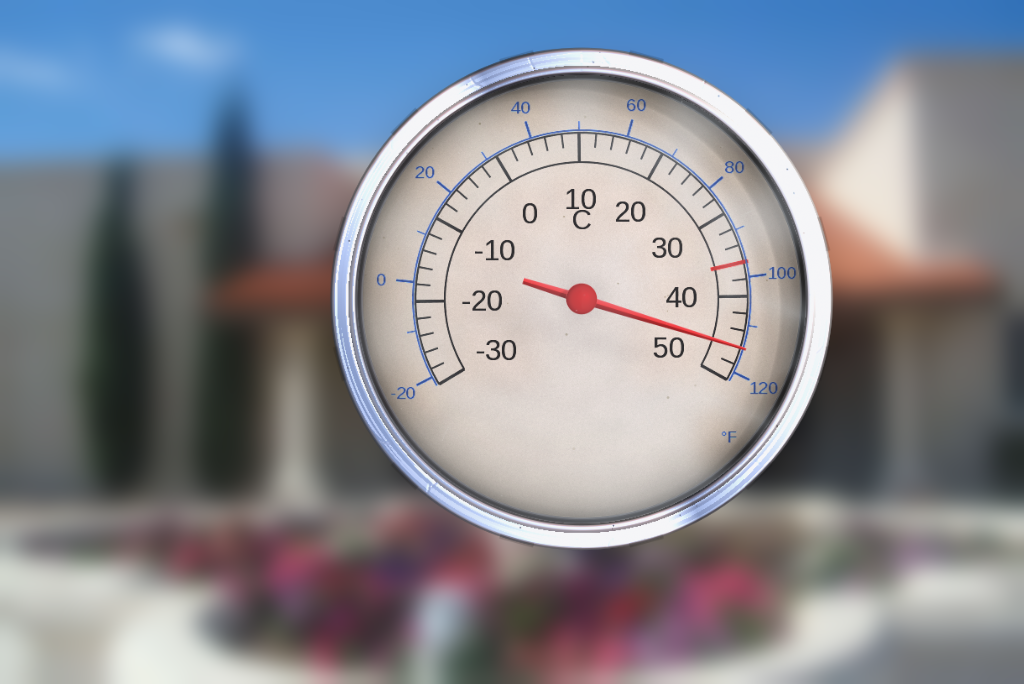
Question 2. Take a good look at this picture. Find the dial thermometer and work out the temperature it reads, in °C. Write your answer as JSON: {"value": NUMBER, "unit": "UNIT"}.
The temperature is {"value": 46, "unit": "°C"}
